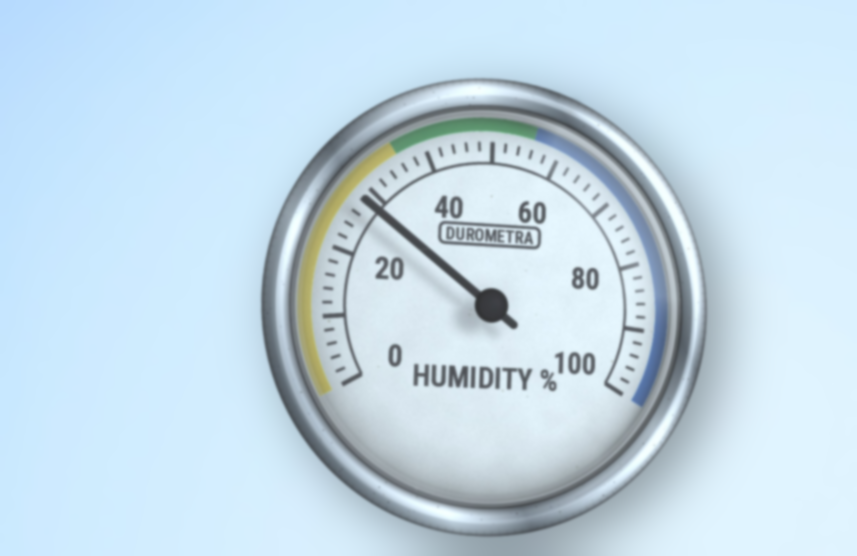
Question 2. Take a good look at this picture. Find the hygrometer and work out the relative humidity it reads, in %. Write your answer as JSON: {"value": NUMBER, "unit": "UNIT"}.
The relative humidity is {"value": 28, "unit": "%"}
